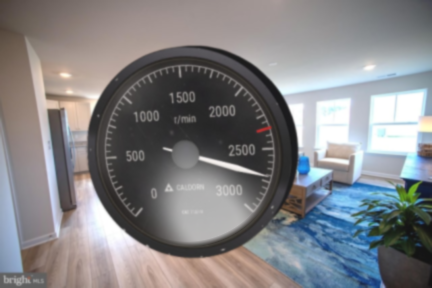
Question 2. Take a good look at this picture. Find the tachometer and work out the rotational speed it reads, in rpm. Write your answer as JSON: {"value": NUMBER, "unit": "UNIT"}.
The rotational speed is {"value": 2700, "unit": "rpm"}
